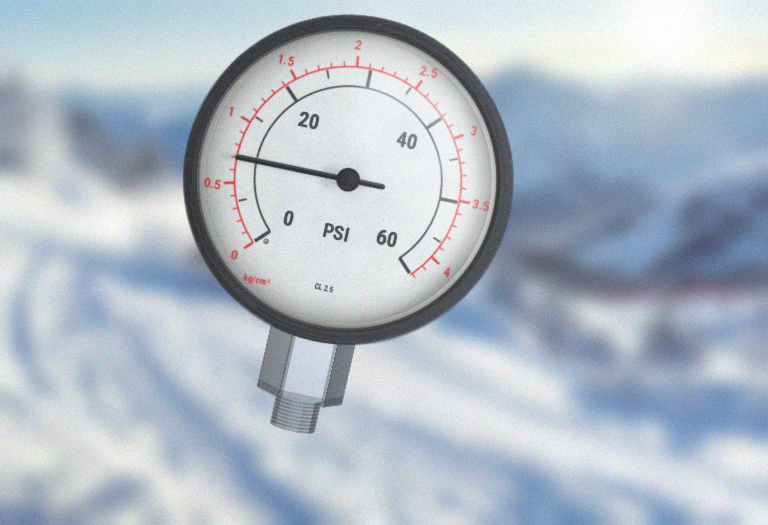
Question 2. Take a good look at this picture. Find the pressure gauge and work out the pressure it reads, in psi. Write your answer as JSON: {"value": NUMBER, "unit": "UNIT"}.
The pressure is {"value": 10, "unit": "psi"}
